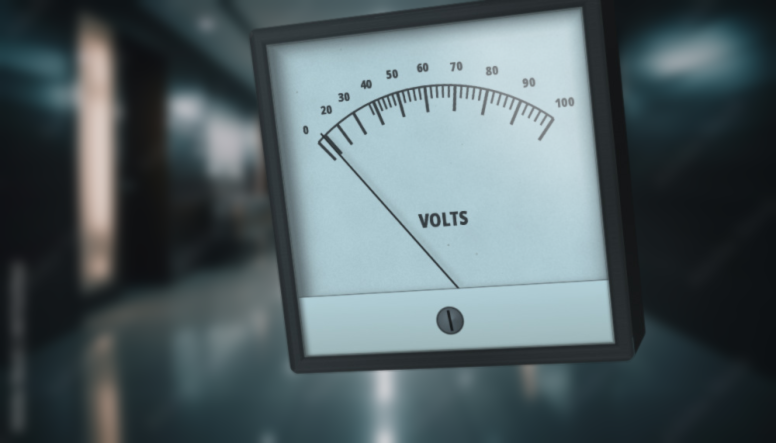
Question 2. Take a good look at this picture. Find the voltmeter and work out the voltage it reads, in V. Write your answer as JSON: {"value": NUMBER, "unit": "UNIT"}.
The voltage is {"value": 10, "unit": "V"}
